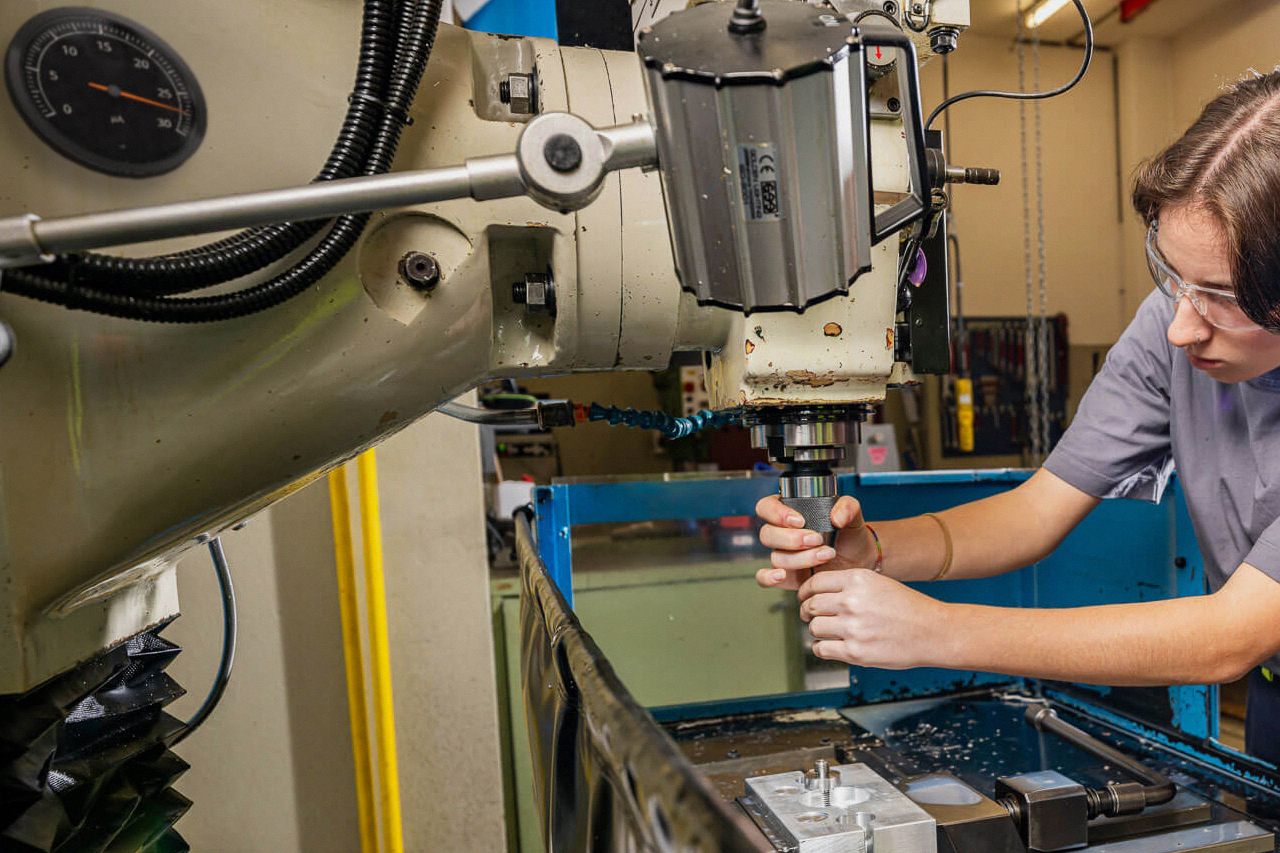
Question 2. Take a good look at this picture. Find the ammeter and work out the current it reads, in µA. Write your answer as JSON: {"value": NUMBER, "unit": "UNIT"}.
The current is {"value": 27.5, "unit": "µA"}
